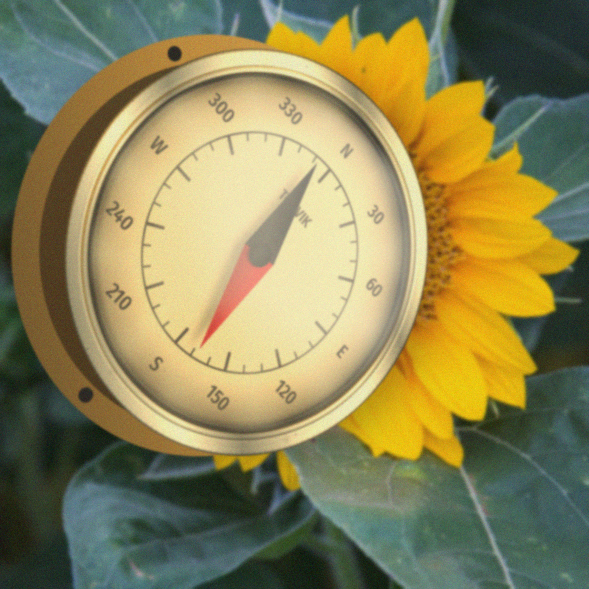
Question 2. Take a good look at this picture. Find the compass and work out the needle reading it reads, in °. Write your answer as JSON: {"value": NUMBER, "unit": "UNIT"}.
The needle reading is {"value": 170, "unit": "°"}
